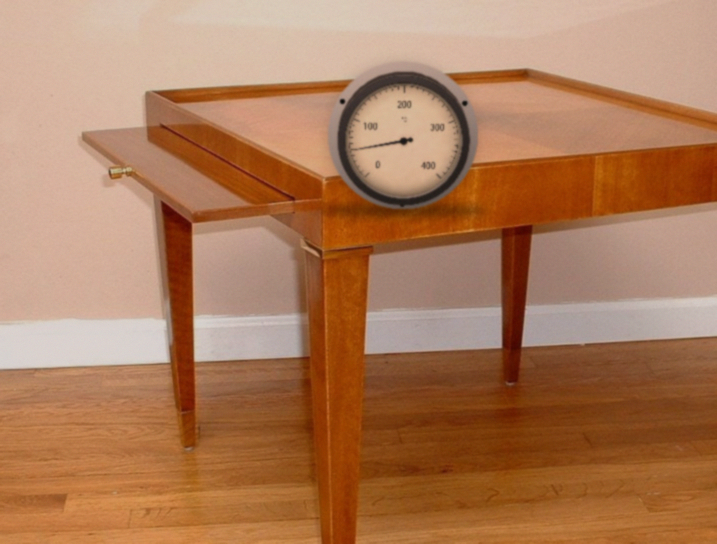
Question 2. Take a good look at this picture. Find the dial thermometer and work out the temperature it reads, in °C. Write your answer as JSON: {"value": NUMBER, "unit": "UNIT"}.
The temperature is {"value": 50, "unit": "°C"}
